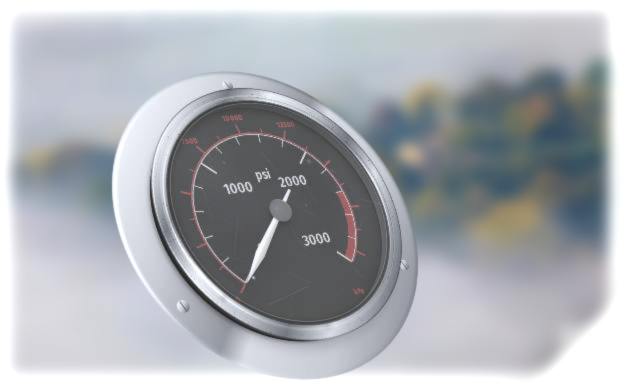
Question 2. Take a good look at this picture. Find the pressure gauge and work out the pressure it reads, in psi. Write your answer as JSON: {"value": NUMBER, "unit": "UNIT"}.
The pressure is {"value": 0, "unit": "psi"}
